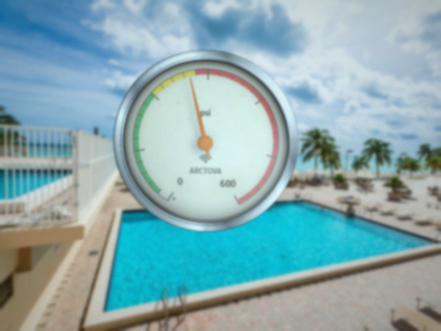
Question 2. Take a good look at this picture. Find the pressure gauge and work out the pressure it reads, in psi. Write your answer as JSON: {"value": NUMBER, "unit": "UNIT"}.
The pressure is {"value": 270, "unit": "psi"}
